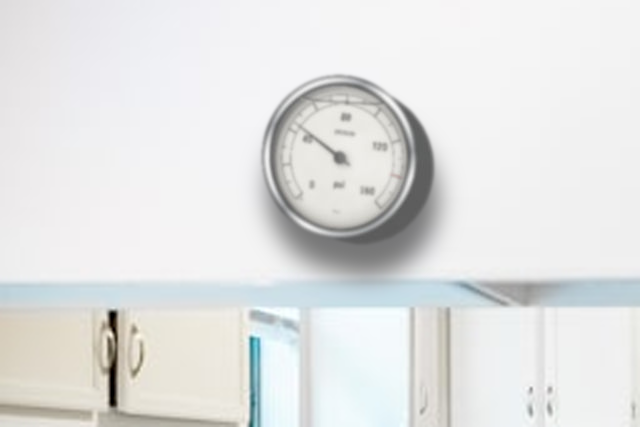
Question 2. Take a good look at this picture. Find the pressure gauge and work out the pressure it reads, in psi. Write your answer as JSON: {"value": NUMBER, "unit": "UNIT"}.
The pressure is {"value": 45, "unit": "psi"}
